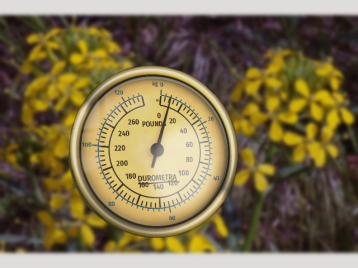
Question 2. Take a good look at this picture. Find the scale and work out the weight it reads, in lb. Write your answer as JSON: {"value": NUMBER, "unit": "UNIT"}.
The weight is {"value": 8, "unit": "lb"}
